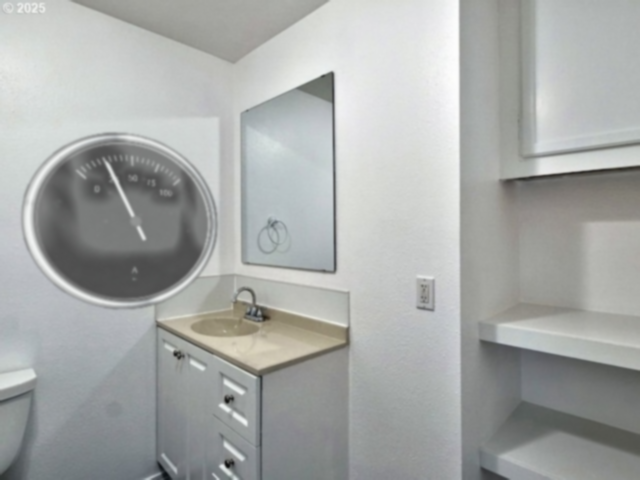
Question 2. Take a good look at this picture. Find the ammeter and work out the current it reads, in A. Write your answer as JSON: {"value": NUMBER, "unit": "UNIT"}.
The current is {"value": 25, "unit": "A"}
